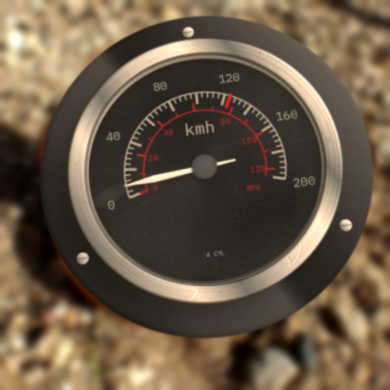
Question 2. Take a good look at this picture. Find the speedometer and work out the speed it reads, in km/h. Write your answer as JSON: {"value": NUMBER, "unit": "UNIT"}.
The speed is {"value": 8, "unit": "km/h"}
